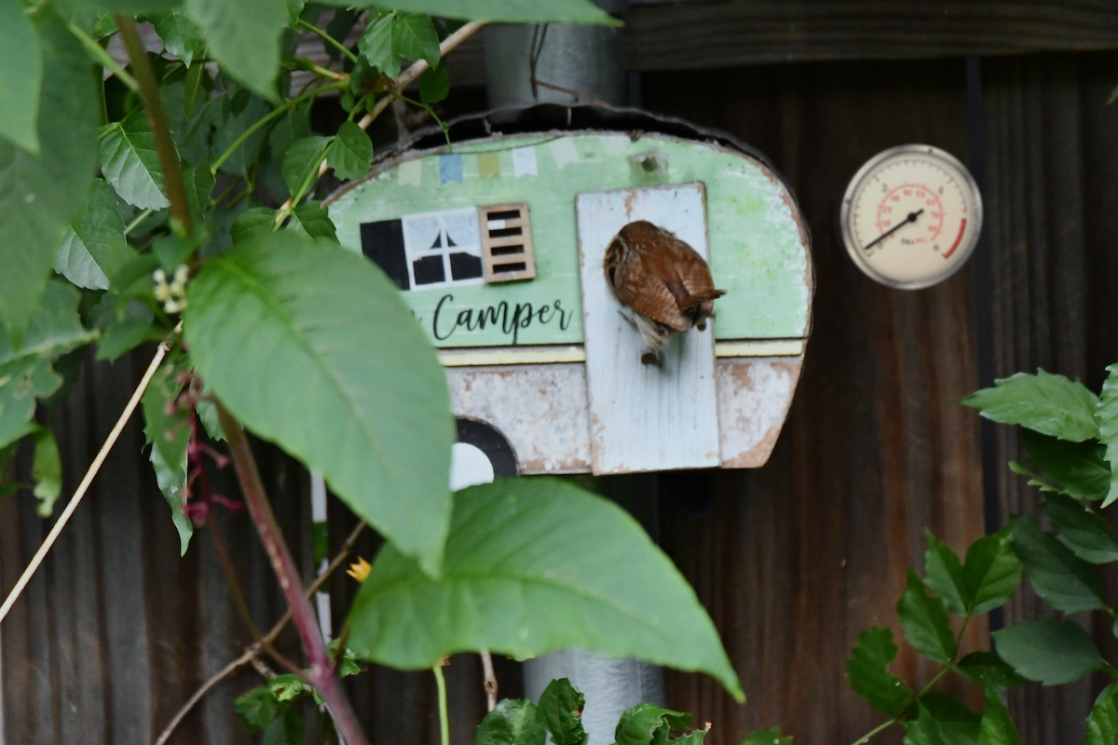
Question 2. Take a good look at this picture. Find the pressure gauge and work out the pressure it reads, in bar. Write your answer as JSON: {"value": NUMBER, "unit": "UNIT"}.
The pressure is {"value": 0.2, "unit": "bar"}
